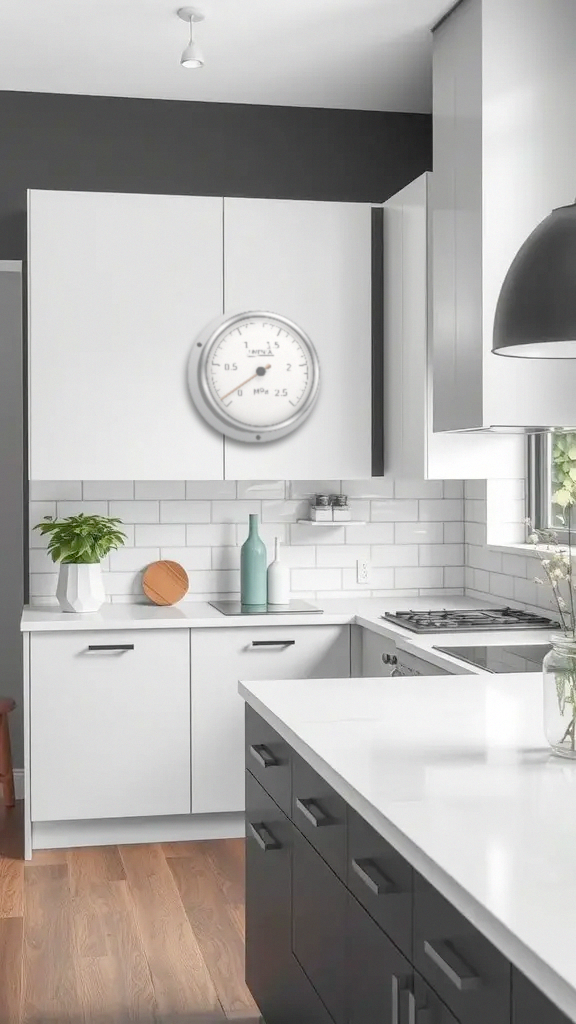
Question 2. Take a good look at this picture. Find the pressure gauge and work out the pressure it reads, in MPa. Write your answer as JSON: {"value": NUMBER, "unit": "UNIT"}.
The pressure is {"value": 0.1, "unit": "MPa"}
